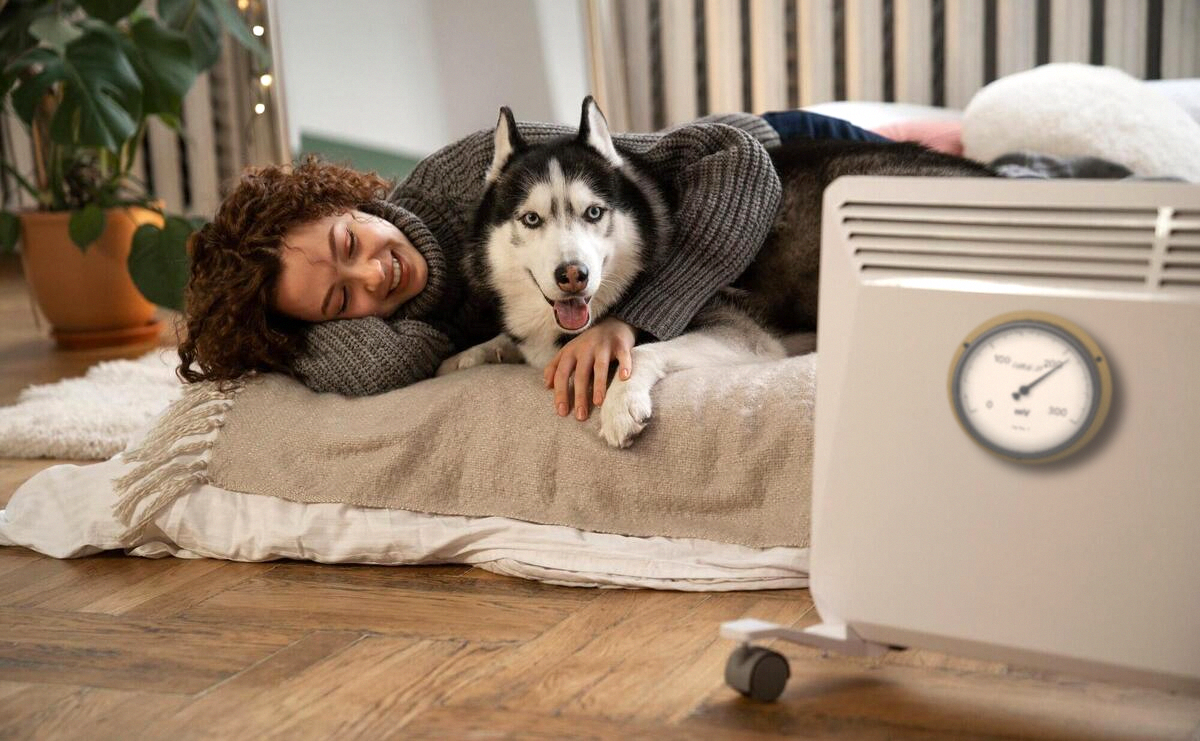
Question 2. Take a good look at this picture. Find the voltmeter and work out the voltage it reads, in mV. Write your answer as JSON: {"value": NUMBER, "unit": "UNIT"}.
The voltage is {"value": 210, "unit": "mV"}
